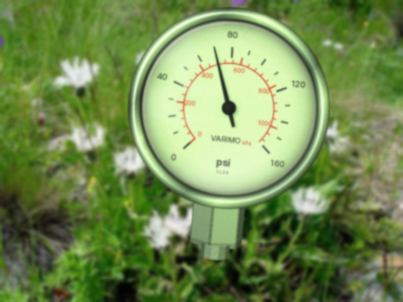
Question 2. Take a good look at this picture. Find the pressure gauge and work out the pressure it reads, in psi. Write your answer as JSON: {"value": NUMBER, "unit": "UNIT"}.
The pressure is {"value": 70, "unit": "psi"}
